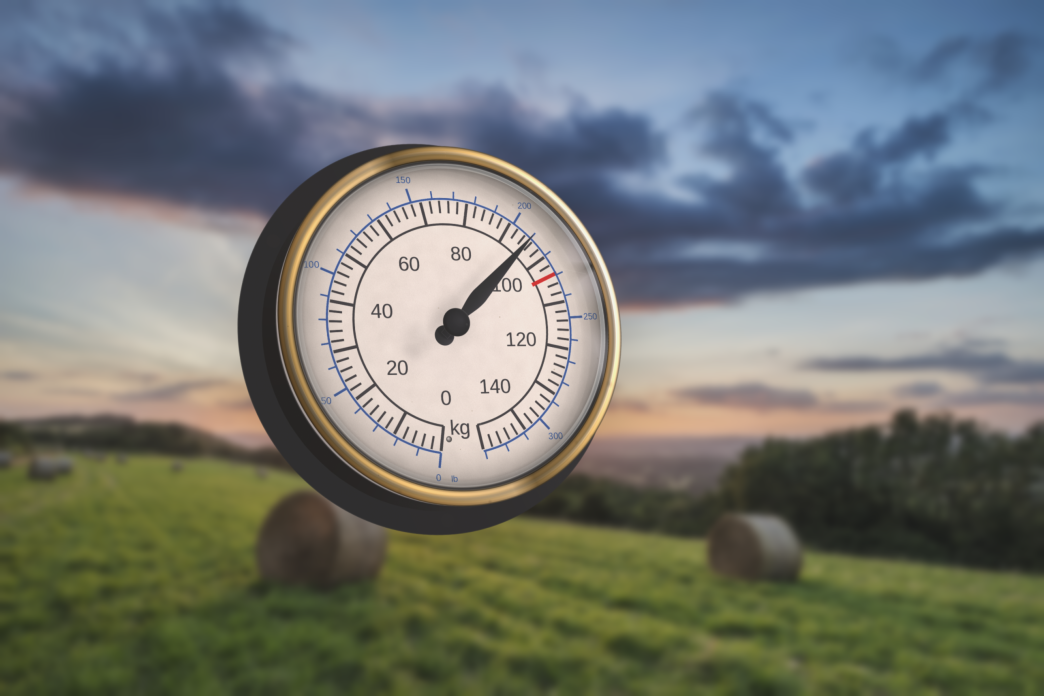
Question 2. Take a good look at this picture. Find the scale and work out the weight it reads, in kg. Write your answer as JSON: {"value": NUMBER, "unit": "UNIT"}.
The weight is {"value": 95, "unit": "kg"}
